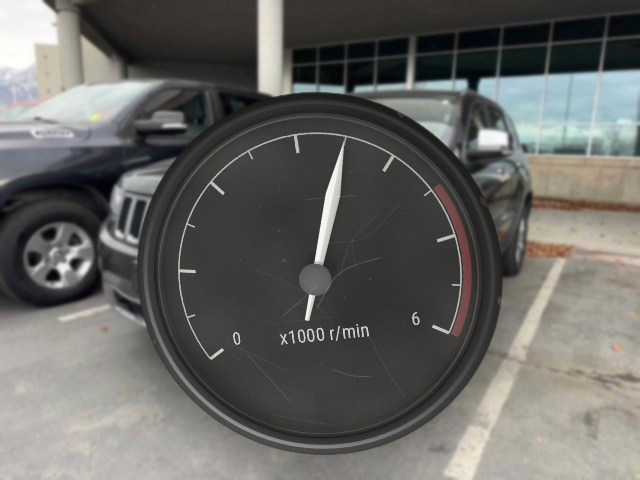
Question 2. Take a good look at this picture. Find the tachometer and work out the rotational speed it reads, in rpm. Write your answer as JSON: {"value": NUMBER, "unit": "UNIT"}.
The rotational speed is {"value": 3500, "unit": "rpm"}
